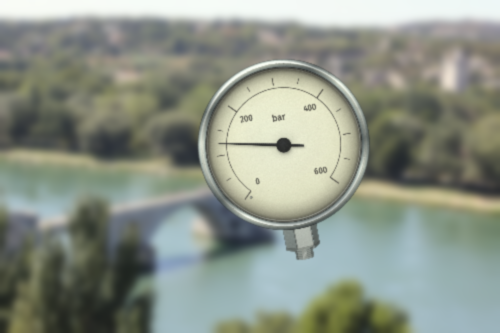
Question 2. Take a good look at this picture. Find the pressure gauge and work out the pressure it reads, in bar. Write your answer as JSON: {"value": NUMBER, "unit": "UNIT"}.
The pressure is {"value": 125, "unit": "bar"}
